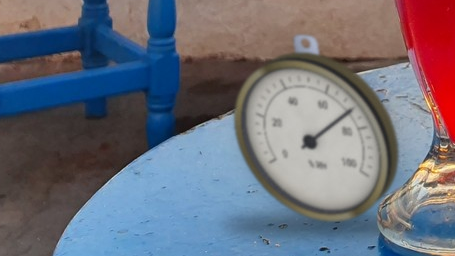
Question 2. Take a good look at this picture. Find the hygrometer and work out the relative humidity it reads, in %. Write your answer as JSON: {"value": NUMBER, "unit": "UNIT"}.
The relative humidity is {"value": 72, "unit": "%"}
